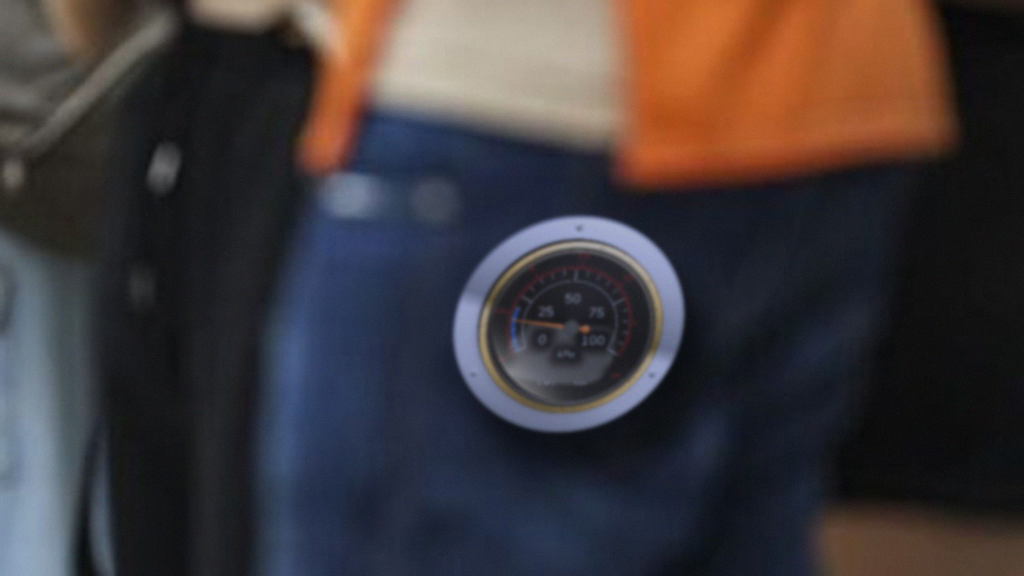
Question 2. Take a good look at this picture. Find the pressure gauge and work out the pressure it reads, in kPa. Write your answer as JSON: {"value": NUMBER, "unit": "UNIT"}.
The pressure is {"value": 15, "unit": "kPa"}
